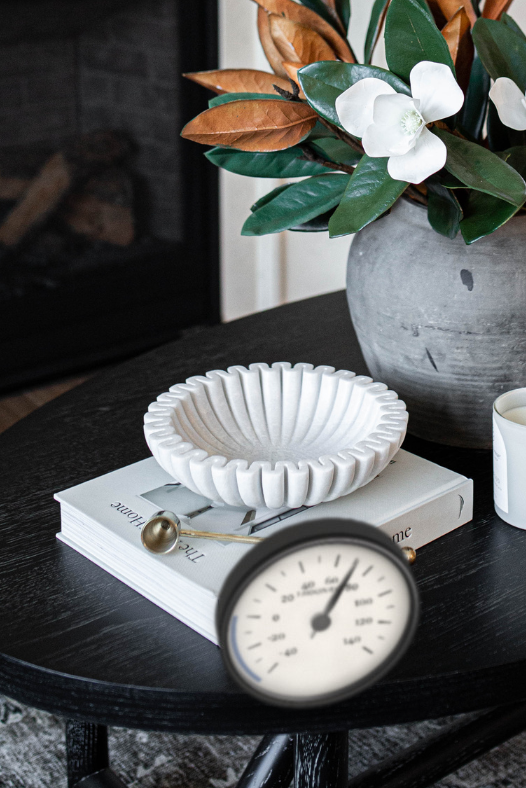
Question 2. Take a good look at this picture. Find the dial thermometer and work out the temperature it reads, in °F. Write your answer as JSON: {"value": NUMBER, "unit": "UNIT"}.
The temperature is {"value": 70, "unit": "°F"}
